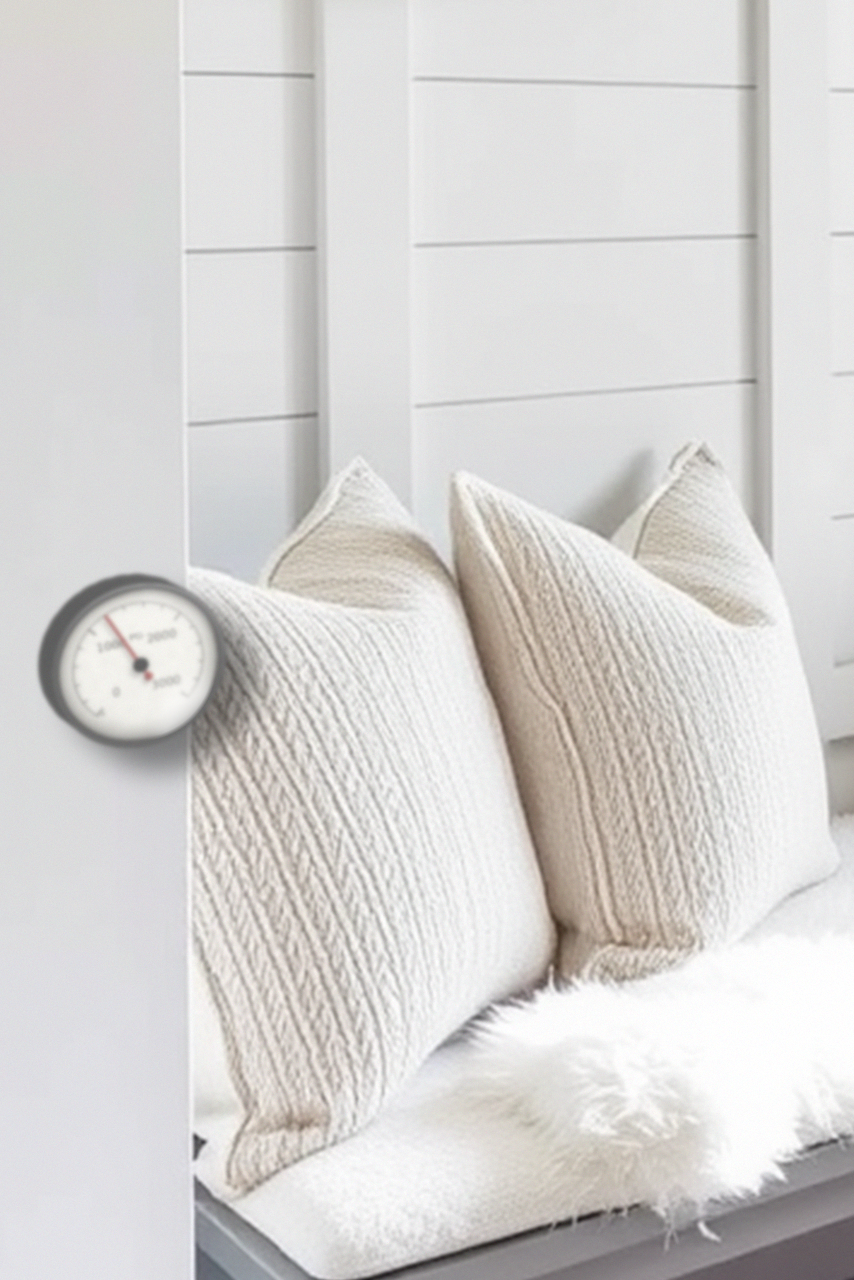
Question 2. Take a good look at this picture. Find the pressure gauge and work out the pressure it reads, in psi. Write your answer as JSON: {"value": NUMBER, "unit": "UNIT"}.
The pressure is {"value": 1200, "unit": "psi"}
